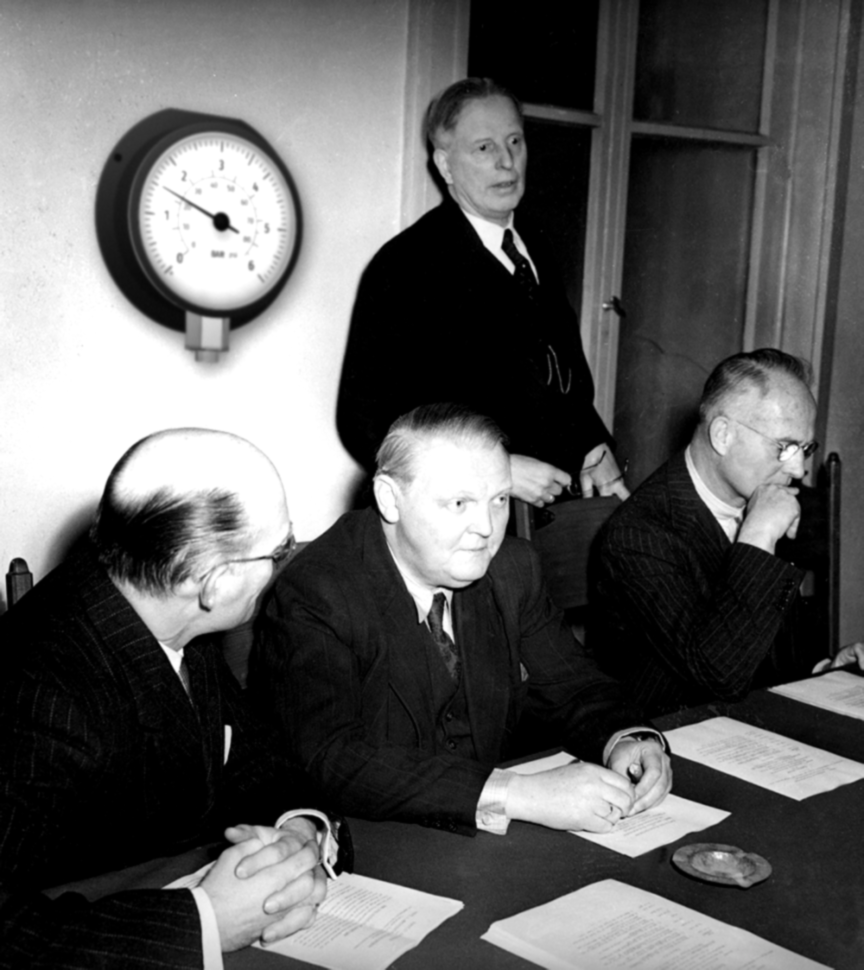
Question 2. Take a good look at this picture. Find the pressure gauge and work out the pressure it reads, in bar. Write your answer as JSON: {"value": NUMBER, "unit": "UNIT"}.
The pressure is {"value": 1.5, "unit": "bar"}
